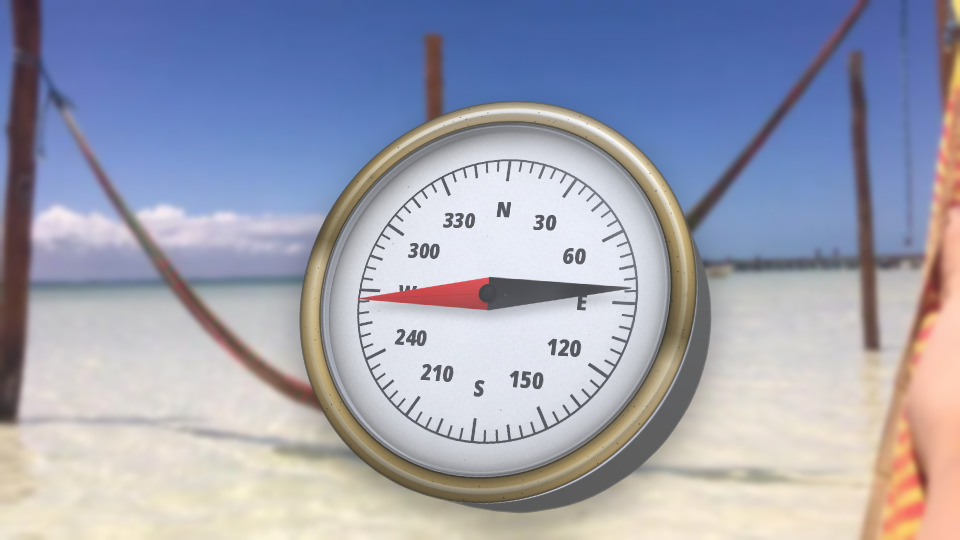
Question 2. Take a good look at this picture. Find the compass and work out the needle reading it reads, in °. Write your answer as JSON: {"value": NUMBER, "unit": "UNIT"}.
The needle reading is {"value": 265, "unit": "°"}
